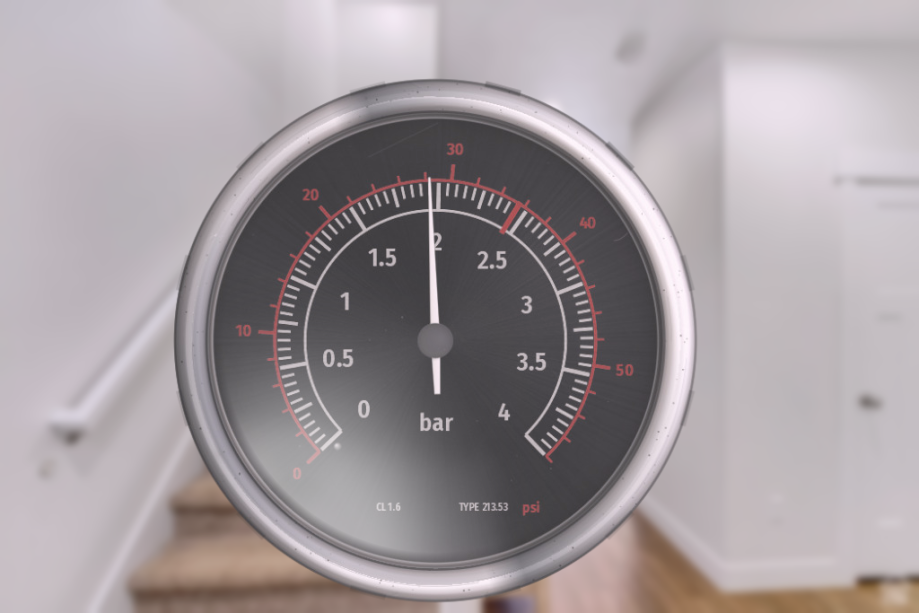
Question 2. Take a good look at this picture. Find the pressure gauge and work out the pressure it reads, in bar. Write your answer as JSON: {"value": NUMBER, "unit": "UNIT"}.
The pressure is {"value": 1.95, "unit": "bar"}
